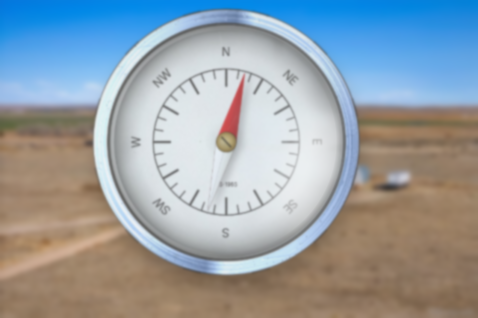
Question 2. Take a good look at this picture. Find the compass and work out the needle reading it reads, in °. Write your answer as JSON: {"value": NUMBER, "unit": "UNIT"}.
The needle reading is {"value": 15, "unit": "°"}
